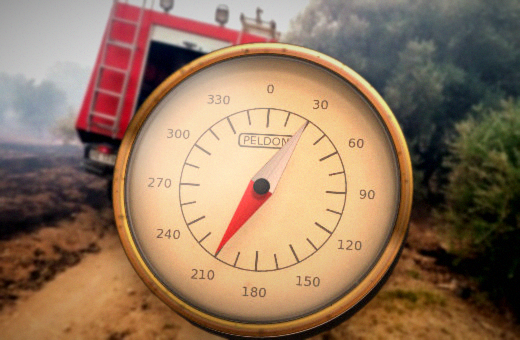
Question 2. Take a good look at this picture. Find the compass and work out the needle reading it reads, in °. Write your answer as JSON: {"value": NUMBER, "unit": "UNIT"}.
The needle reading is {"value": 210, "unit": "°"}
